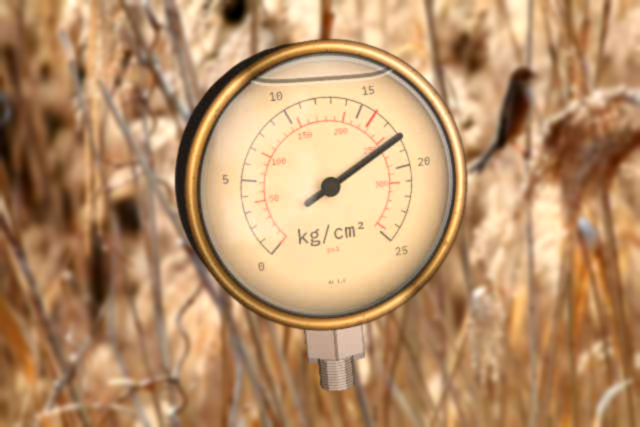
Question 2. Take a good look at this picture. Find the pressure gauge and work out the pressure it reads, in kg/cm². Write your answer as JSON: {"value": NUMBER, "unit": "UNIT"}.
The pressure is {"value": 18, "unit": "kg/cm²"}
